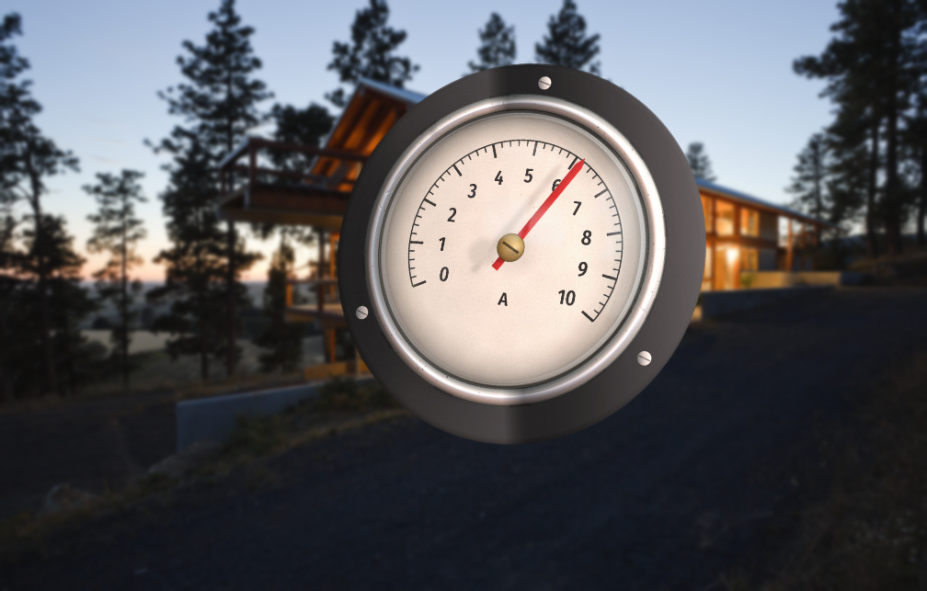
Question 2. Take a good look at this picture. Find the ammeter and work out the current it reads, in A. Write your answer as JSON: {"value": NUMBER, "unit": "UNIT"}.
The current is {"value": 6.2, "unit": "A"}
